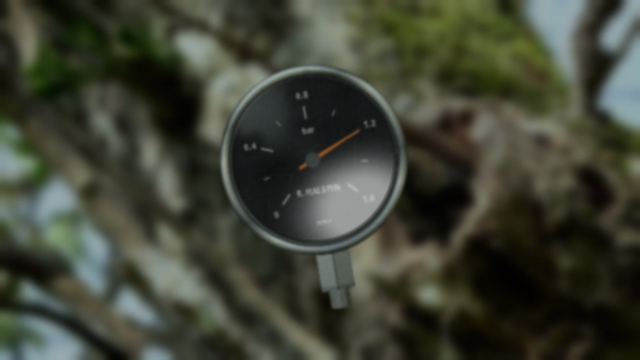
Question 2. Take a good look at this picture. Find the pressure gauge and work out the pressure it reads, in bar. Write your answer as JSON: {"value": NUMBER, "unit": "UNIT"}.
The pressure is {"value": 1.2, "unit": "bar"}
